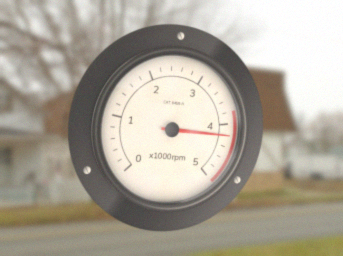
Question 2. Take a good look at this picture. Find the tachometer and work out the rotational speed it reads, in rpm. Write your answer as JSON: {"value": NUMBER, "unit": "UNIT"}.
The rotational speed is {"value": 4200, "unit": "rpm"}
